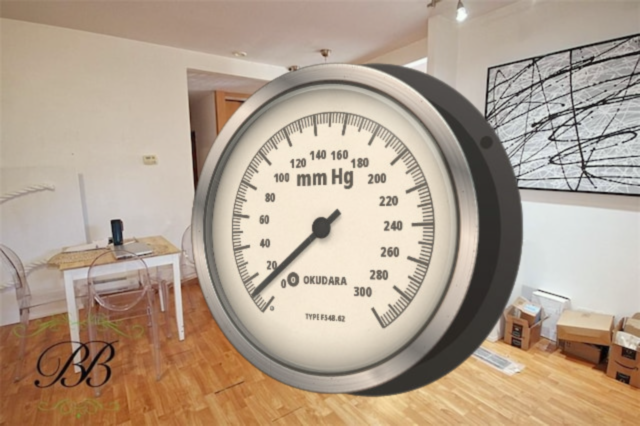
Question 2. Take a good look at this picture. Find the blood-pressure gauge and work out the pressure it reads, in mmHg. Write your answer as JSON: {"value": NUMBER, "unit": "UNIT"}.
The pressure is {"value": 10, "unit": "mmHg"}
